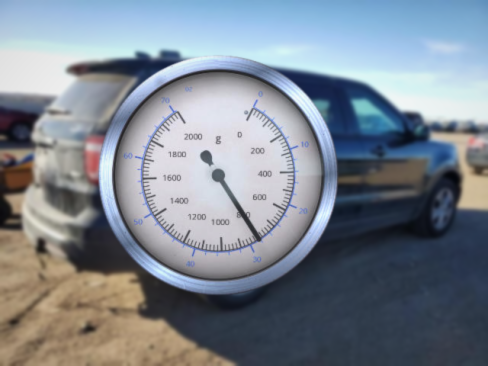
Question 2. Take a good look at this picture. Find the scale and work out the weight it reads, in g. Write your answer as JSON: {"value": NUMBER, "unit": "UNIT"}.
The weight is {"value": 800, "unit": "g"}
